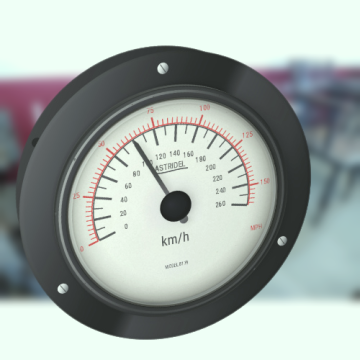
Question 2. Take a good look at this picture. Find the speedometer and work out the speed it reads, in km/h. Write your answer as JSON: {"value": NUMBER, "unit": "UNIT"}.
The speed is {"value": 100, "unit": "km/h"}
